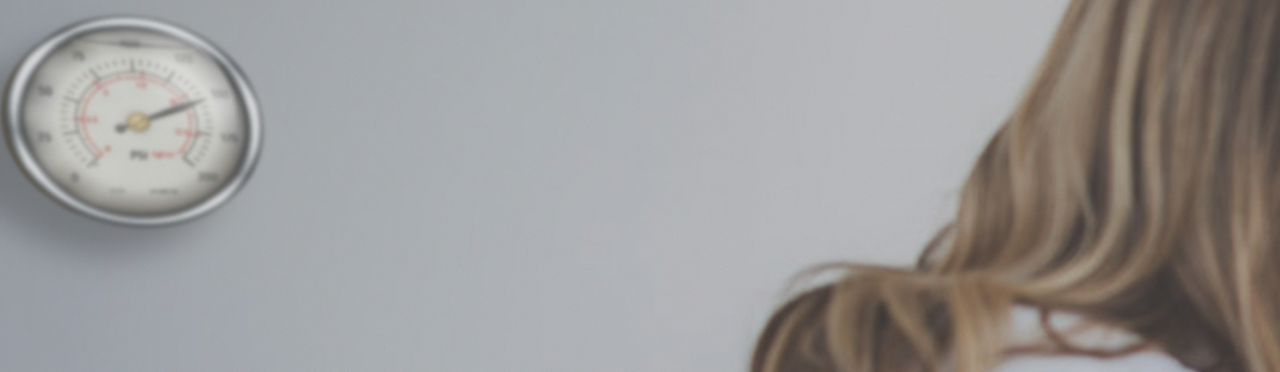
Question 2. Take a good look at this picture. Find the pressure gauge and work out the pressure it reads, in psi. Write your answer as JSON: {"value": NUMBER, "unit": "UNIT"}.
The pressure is {"value": 150, "unit": "psi"}
